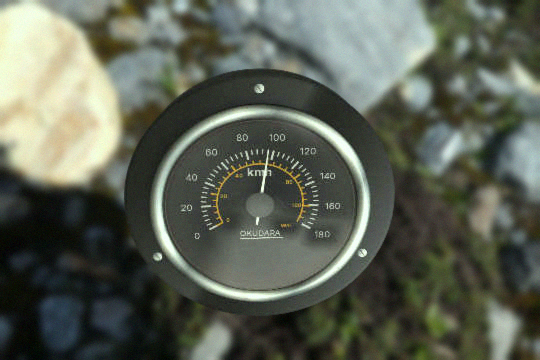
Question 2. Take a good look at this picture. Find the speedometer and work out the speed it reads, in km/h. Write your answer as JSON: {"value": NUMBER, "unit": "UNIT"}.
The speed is {"value": 96, "unit": "km/h"}
